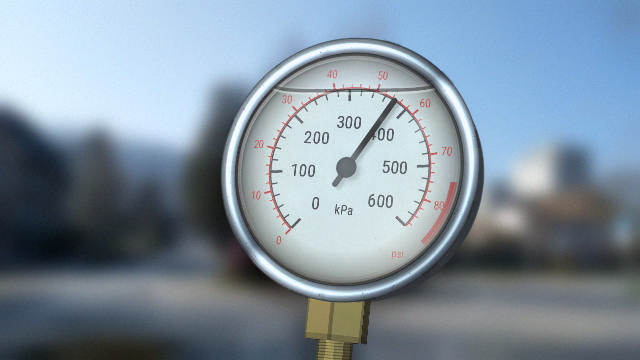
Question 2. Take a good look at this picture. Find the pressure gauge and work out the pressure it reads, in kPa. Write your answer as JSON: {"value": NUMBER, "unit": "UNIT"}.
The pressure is {"value": 380, "unit": "kPa"}
